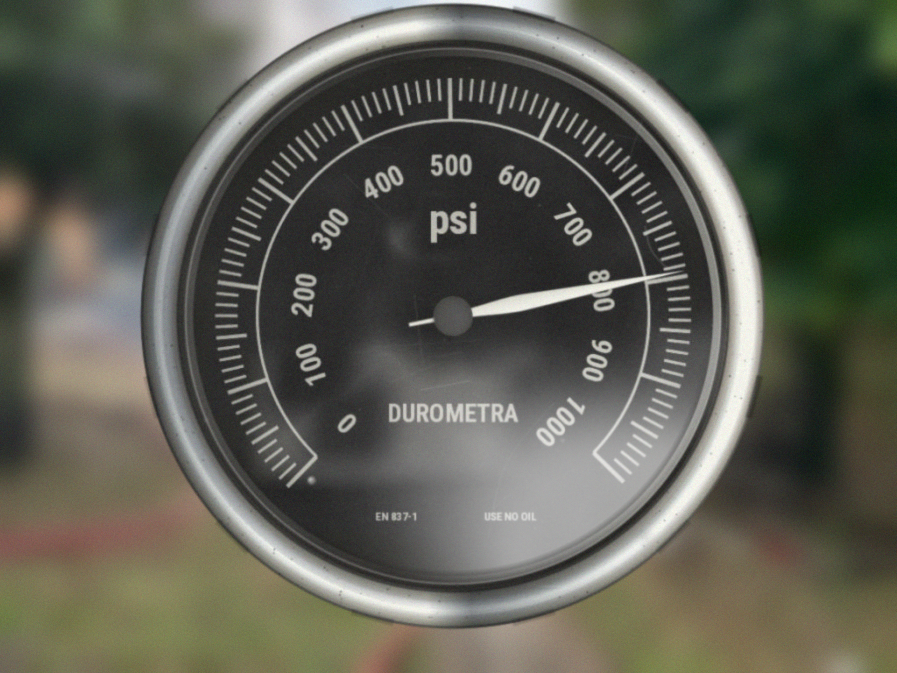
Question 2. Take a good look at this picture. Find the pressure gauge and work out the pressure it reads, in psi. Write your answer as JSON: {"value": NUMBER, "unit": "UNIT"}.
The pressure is {"value": 795, "unit": "psi"}
